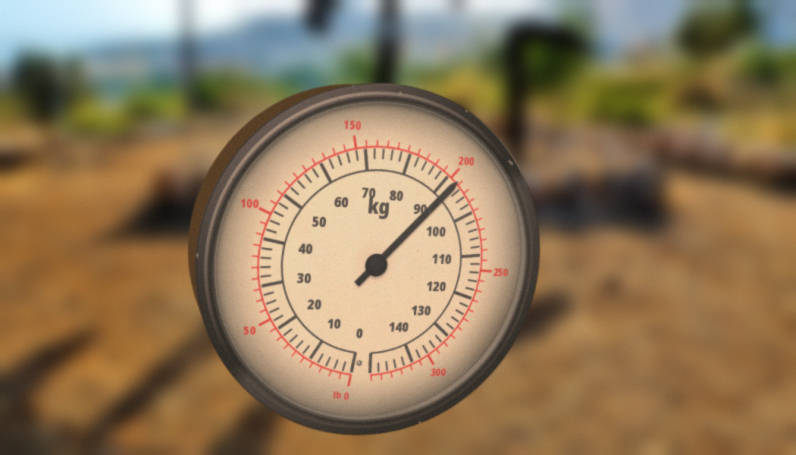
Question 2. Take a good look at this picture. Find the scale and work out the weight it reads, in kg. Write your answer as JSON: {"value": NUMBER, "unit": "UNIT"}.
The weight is {"value": 92, "unit": "kg"}
